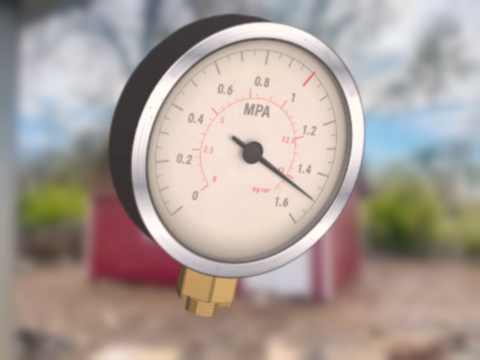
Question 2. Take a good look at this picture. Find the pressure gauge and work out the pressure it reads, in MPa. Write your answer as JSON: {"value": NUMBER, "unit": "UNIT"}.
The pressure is {"value": 1.5, "unit": "MPa"}
